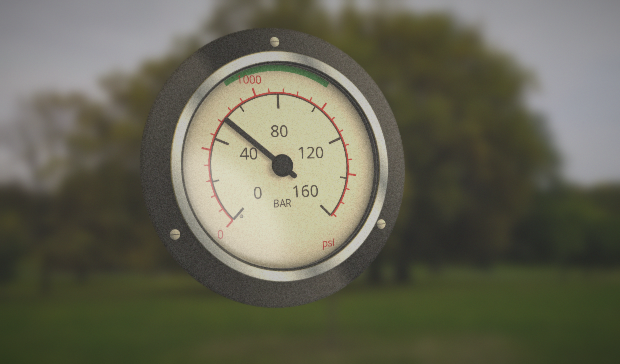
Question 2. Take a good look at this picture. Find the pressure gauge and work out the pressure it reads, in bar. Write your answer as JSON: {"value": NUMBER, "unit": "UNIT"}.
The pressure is {"value": 50, "unit": "bar"}
